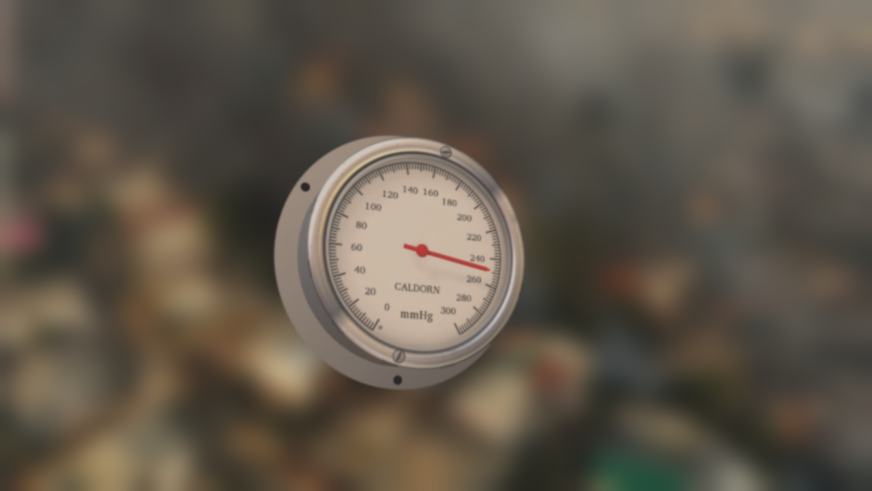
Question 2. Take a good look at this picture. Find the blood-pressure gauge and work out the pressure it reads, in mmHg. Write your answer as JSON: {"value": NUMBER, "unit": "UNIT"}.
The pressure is {"value": 250, "unit": "mmHg"}
